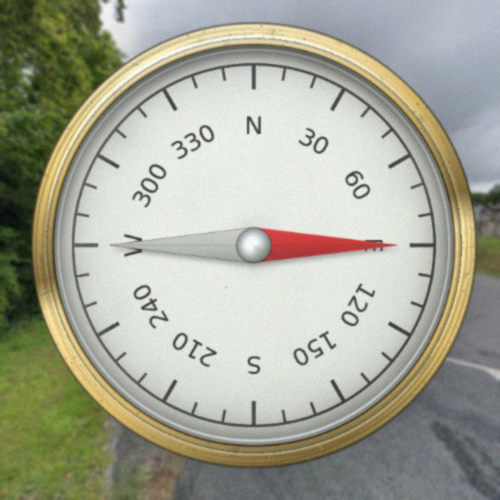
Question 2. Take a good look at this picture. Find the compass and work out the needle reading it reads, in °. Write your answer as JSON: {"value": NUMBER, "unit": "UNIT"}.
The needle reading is {"value": 90, "unit": "°"}
